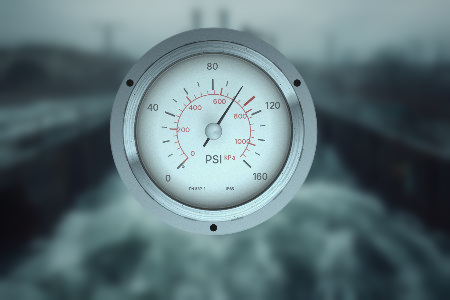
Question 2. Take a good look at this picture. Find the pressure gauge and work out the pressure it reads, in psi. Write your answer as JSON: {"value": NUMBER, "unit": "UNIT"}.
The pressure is {"value": 100, "unit": "psi"}
